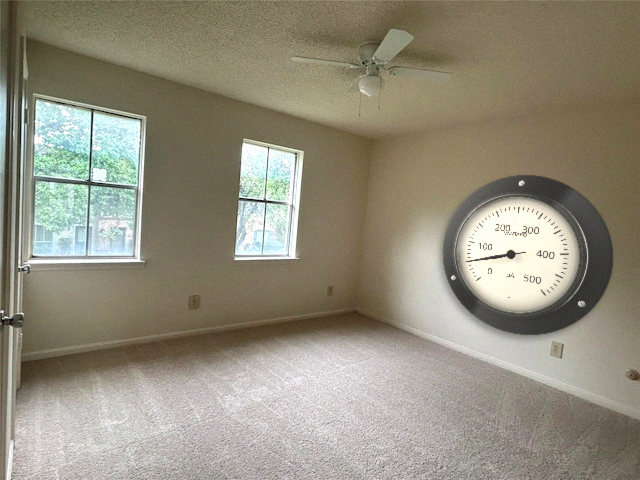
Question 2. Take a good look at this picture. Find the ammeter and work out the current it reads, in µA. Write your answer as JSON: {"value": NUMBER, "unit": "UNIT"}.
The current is {"value": 50, "unit": "µA"}
